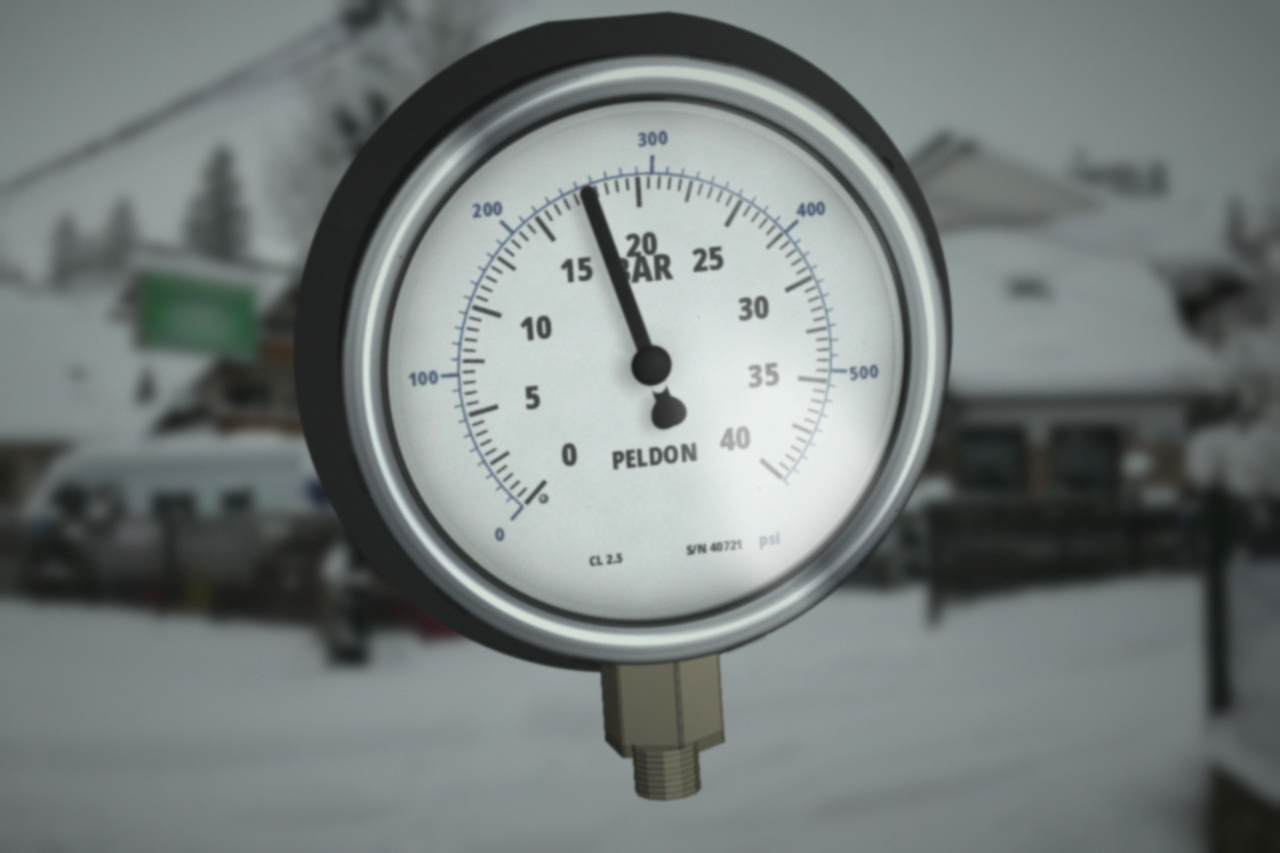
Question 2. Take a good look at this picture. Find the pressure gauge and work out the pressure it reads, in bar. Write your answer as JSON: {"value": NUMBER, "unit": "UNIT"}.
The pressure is {"value": 17.5, "unit": "bar"}
